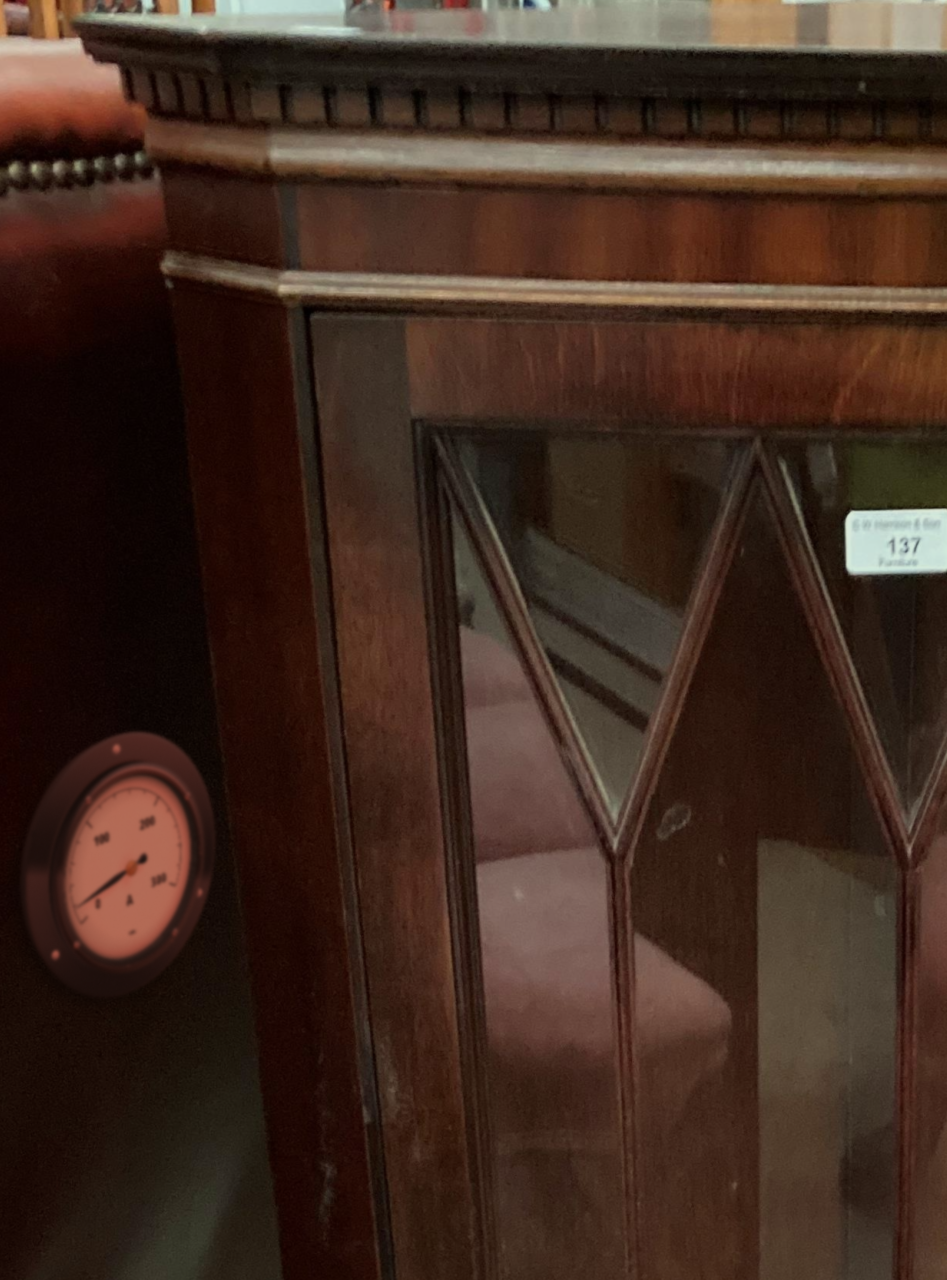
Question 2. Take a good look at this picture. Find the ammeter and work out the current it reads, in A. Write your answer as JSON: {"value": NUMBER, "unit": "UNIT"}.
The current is {"value": 20, "unit": "A"}
